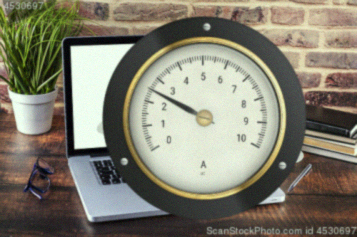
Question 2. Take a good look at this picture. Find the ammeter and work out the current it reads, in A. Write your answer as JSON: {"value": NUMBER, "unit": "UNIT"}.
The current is {"value": 2.5, "unit": "A"}
